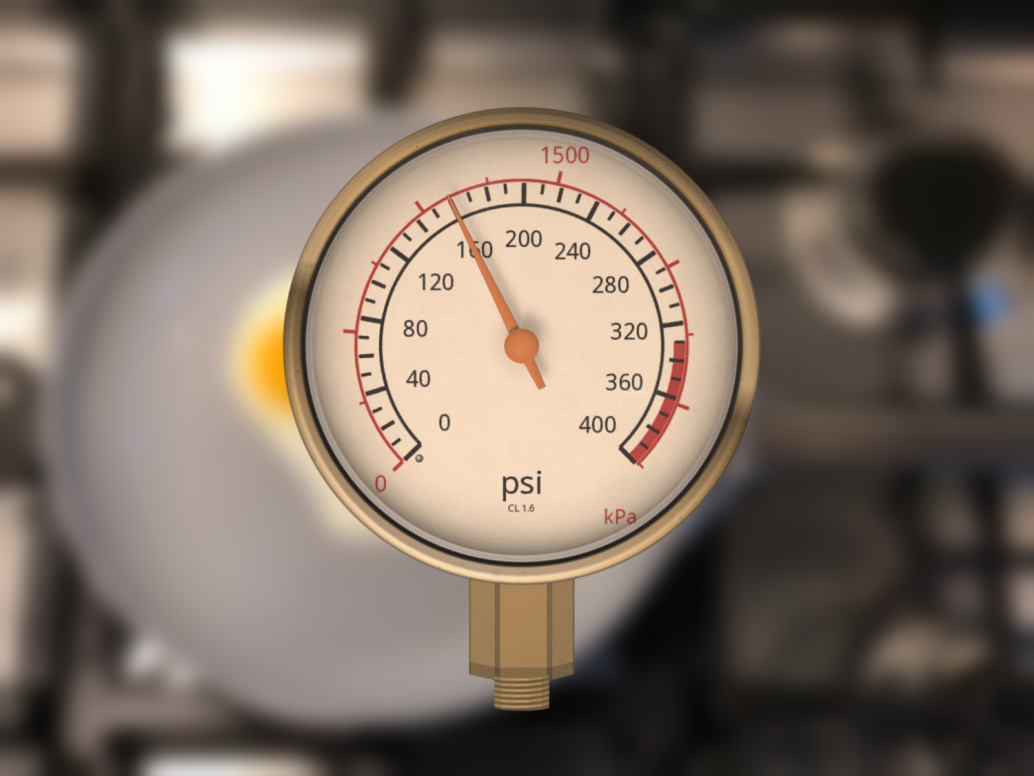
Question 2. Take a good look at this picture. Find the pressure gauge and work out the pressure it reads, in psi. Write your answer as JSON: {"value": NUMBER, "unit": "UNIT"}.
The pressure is {"value": 160, "unit": "psi"}
